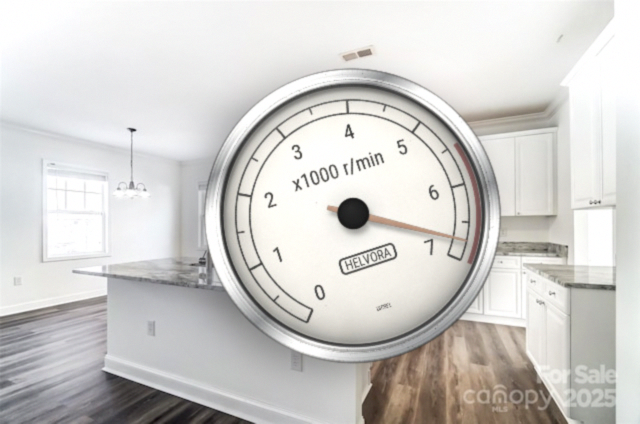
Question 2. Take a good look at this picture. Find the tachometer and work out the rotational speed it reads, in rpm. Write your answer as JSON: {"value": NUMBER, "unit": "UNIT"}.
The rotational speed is {"value": 6750, "unit": "rpm"}
